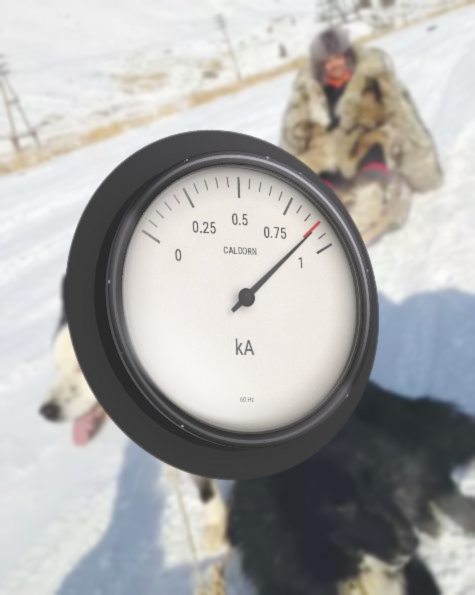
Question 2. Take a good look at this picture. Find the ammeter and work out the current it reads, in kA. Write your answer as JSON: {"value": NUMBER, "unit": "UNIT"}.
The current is {"value": 0.9, "unit": "kA"}
